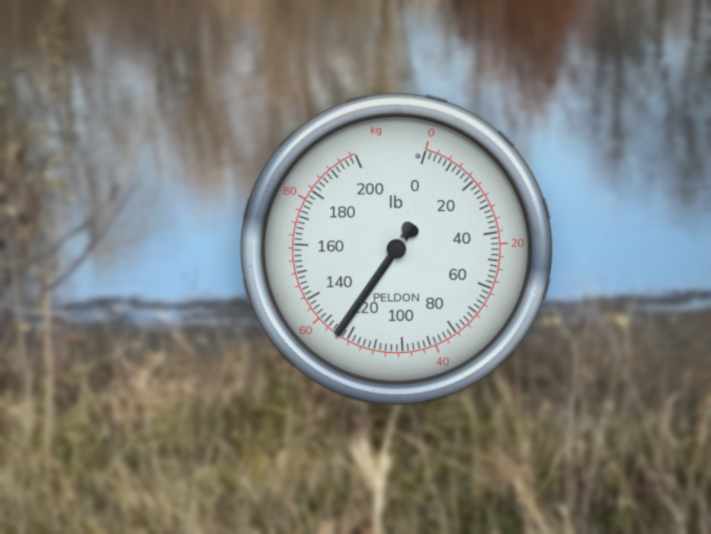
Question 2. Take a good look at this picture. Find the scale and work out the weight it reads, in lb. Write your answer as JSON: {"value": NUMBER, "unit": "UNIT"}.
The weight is {"value": 124, "unit": "lb"}
